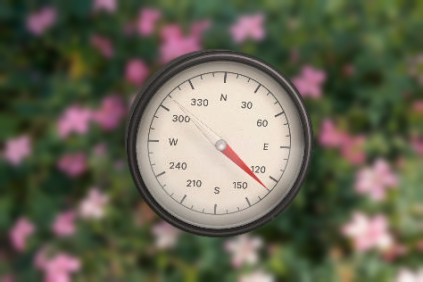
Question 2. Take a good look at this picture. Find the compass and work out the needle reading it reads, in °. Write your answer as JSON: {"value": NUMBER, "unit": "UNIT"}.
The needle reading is {"value": 130, "unit": "°"}
